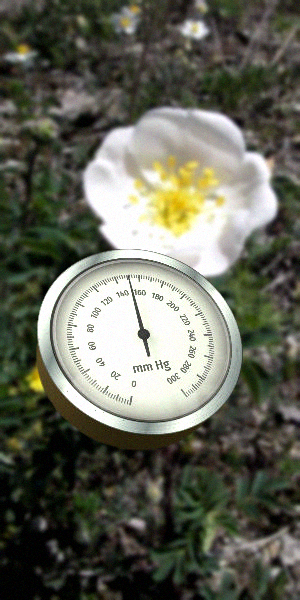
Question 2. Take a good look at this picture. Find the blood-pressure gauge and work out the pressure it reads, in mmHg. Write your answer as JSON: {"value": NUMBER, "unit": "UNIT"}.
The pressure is {"value": 150, "unit": "mmHg"}
